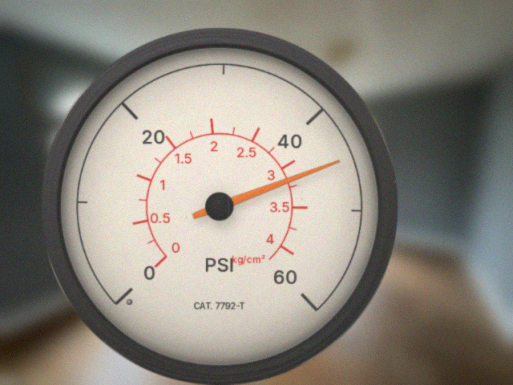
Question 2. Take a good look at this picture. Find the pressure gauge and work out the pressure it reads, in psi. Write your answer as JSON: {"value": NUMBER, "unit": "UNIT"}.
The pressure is {"value": 45, "unit": "psi"}
